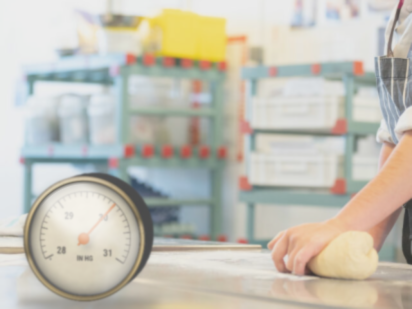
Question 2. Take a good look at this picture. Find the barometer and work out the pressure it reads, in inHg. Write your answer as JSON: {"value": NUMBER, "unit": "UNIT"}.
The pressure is {"value": 30, "unit": "inHg"}
